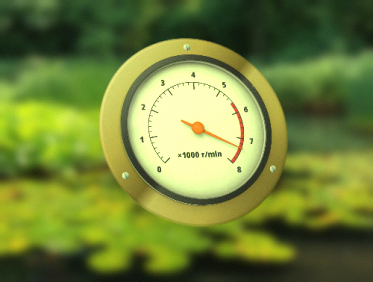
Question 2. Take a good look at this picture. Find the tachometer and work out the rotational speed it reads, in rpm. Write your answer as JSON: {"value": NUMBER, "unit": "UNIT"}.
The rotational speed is {"value": 7400, "unit": "rpm"}
